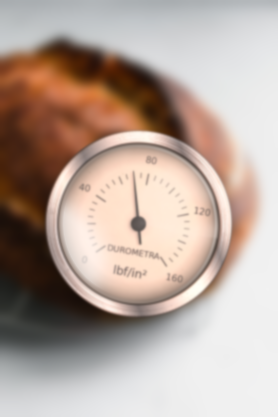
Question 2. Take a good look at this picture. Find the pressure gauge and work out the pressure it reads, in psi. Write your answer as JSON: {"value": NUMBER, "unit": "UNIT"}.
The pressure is {"value": 70, "unit": "psi"}
